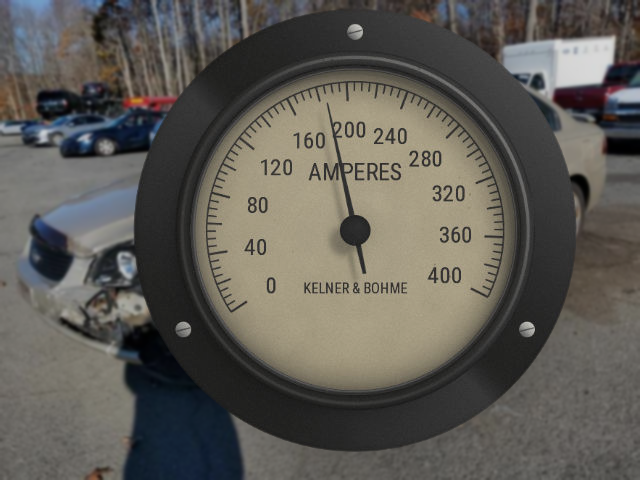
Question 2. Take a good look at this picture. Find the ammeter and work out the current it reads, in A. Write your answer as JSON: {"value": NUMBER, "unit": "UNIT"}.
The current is {"value": 185, "unit": "A"}
